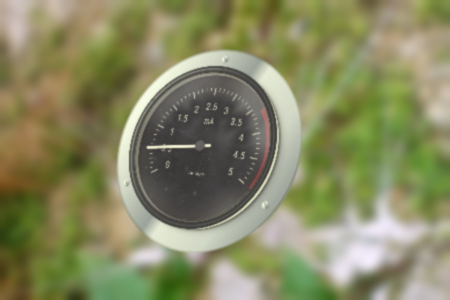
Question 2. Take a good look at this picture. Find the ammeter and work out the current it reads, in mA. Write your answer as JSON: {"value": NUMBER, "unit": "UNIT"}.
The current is {"value": 0.5, "unit": "mA"}
